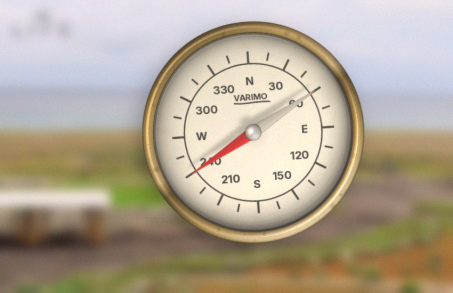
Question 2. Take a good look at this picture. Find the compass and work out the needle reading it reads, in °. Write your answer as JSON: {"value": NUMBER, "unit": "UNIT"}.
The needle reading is {"value": 240, "unit": "°"}
